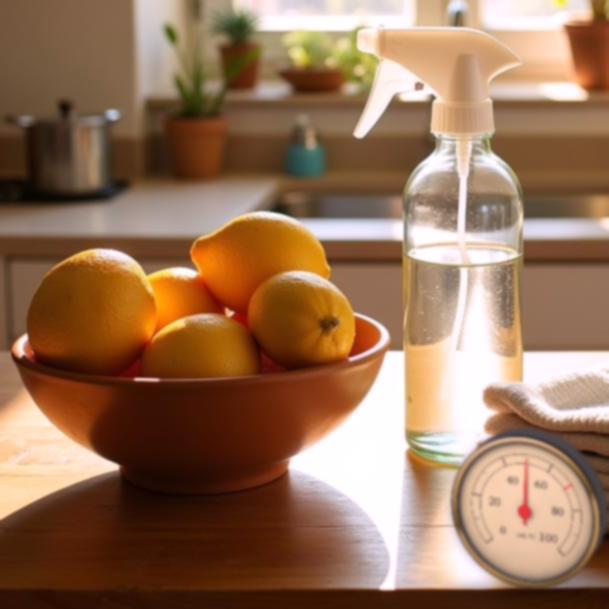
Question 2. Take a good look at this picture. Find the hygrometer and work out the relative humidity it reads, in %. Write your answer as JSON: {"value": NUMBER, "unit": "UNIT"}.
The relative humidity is {"value": 50, "unit": "%"}
